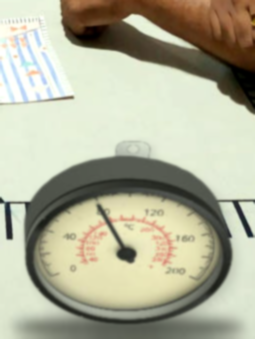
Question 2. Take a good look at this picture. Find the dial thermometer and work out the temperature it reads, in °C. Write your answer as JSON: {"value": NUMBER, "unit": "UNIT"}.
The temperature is {"value": 80, "unit": "°C"}
